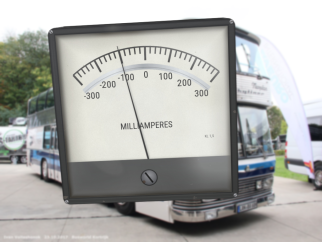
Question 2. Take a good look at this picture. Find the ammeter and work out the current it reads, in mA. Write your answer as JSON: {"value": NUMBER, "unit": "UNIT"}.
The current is {"value": -100, "unit": "mA"}
